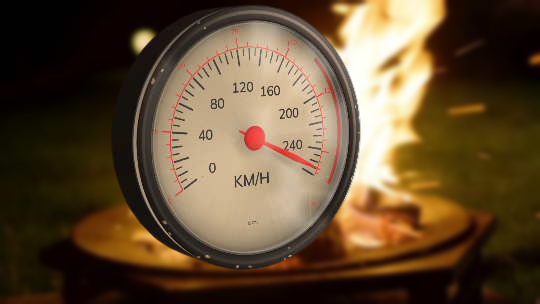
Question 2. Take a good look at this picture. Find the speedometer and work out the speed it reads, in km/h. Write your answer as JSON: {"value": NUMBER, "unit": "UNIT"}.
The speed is {"value": 255, "unit": "km/h"}
